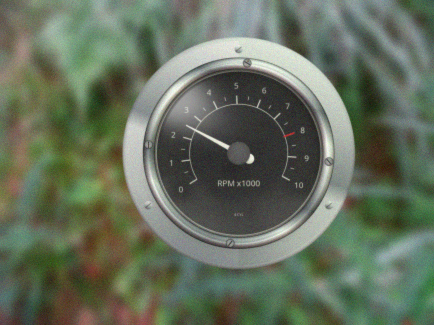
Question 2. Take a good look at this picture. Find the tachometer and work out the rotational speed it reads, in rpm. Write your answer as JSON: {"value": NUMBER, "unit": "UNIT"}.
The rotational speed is {"value": 2500, "unit": "rpm"}
